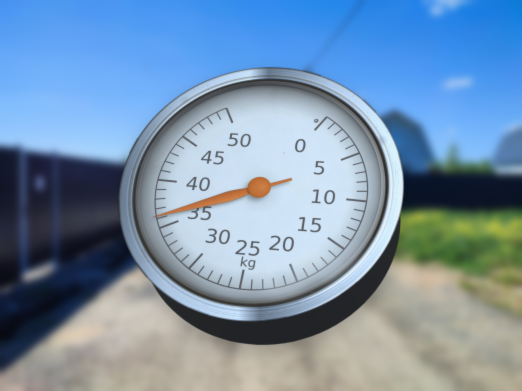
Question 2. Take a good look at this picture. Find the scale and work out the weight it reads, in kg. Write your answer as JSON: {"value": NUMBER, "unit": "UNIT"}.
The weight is {"value": 36, "unit": "kg"}
